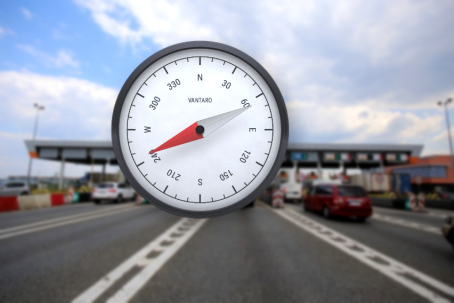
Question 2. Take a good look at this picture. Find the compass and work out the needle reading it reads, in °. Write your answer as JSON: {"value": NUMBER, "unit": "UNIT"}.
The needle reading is {"value": 245, "unit": "°"}
